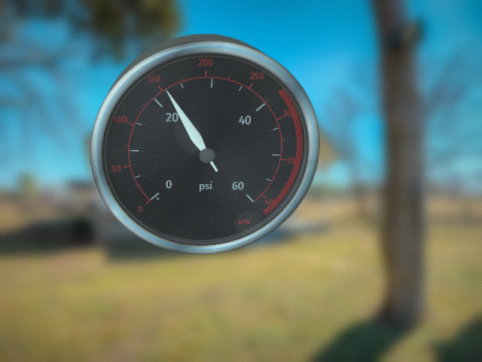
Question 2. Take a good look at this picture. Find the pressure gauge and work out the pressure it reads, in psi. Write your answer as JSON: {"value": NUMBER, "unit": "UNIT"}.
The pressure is {"value": 22.5, "unit": "psi"}
